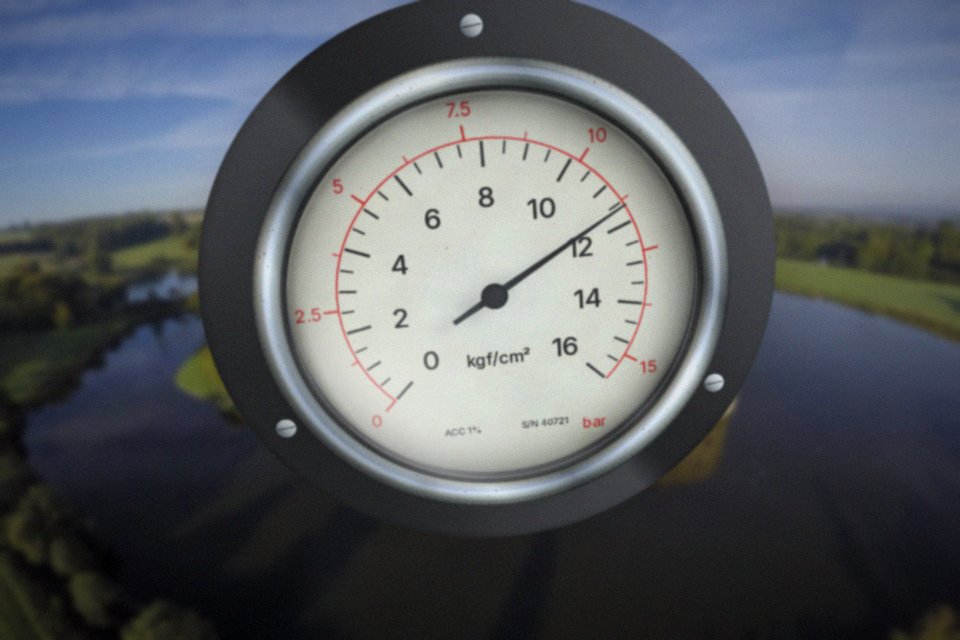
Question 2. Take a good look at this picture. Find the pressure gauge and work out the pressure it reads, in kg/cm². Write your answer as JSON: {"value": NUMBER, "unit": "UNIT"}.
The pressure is {"value": 11.5, "unit": "kg/cm²"}
